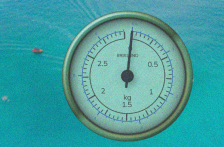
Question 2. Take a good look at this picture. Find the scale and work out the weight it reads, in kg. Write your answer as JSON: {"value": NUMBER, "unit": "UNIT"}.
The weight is {"value": 0, "unit": "kg"}
